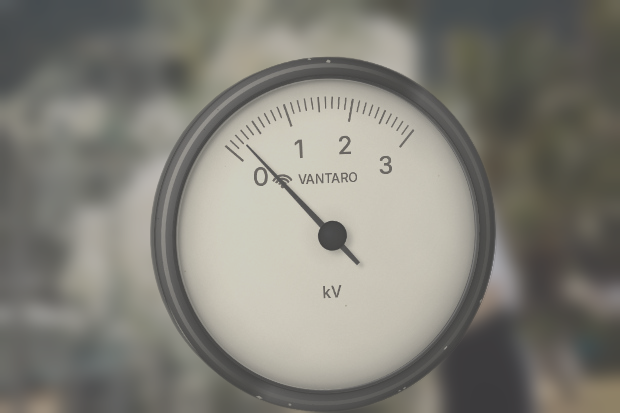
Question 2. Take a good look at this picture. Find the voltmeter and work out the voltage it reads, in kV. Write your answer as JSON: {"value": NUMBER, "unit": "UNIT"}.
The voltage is {"value": 0.2, "unit": "kV"}
